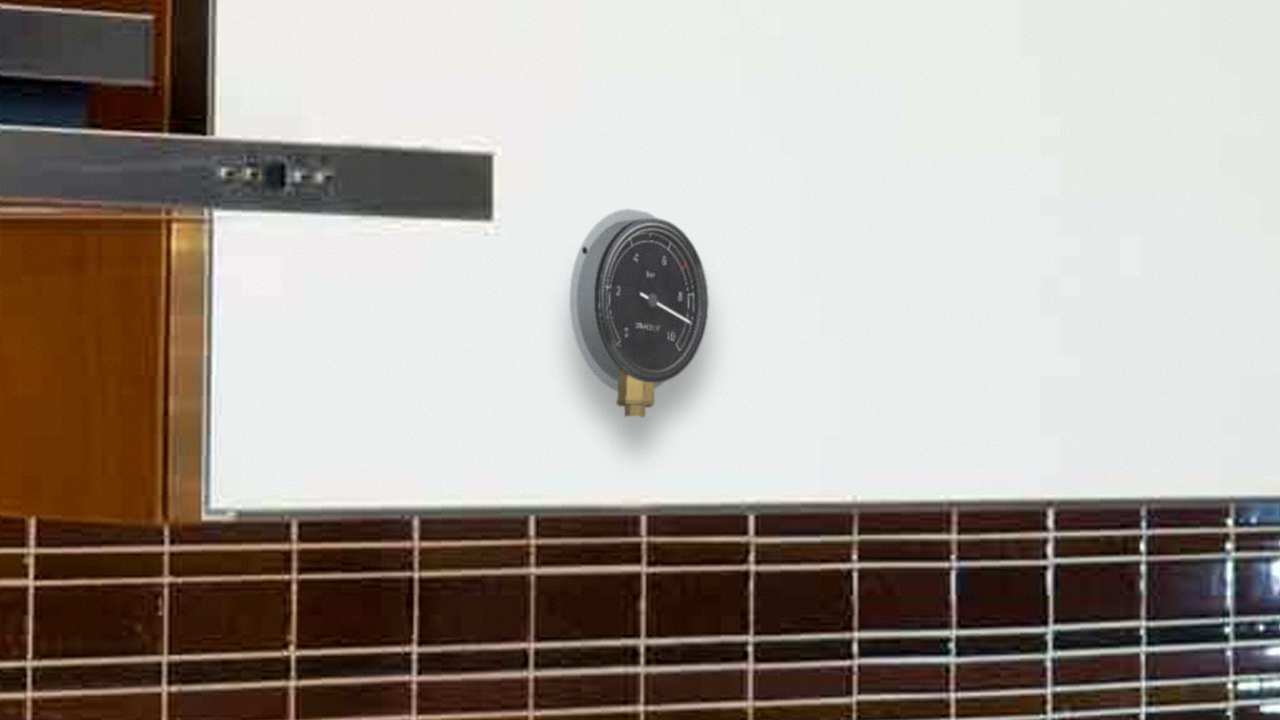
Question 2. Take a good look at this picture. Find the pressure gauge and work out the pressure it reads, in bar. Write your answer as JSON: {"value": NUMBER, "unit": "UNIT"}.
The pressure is {"value": 9, "unit": "bar"}
